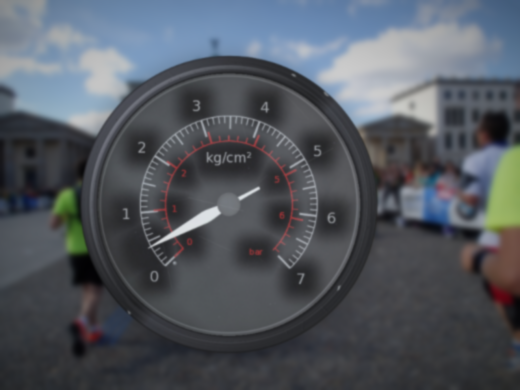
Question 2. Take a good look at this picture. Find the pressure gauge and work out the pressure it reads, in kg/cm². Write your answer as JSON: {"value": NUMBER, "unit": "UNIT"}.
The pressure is {"value": 0.4, "unit": "kg/cm²"}
